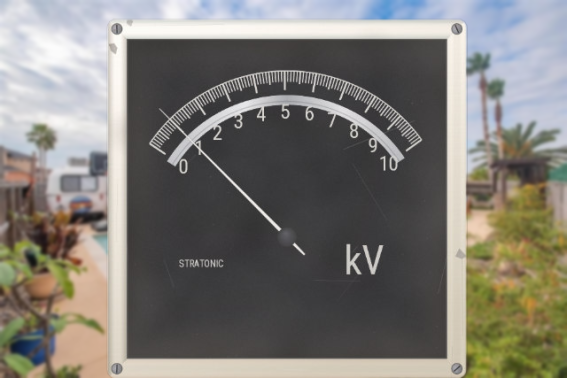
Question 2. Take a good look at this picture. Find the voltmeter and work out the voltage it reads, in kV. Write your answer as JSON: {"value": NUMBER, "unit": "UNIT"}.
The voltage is {"value": 1, "unit": "kV"}
